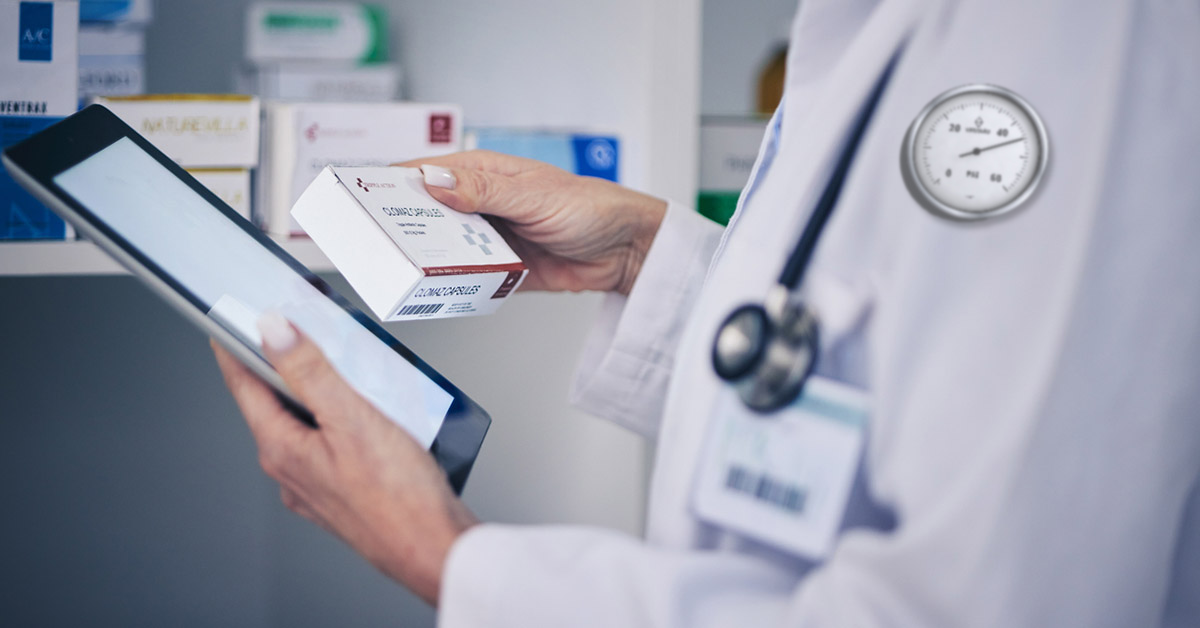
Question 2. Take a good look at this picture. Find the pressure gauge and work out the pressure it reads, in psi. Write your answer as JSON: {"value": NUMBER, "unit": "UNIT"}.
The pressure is {"value": 45, "unit": "psi"}
